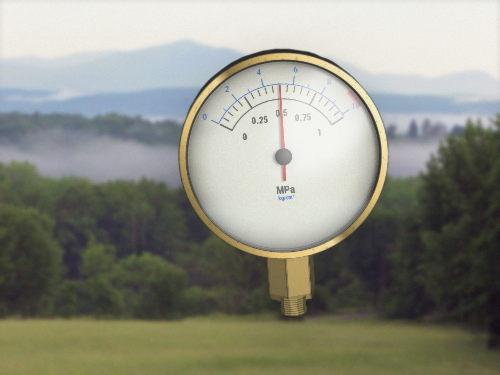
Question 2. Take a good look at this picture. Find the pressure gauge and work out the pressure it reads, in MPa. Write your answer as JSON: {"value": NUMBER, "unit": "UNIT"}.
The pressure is {"value": 0.5, "unit": "MPa"}
